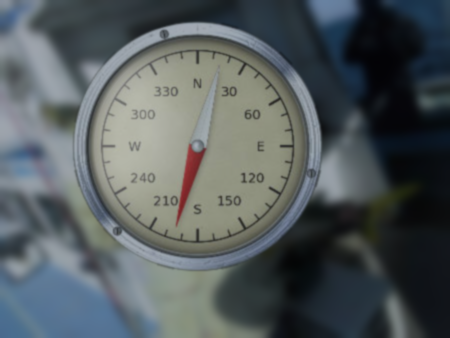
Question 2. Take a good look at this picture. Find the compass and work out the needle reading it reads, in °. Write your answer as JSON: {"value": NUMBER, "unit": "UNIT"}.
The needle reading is {"value": 195, "unit": "°"}
